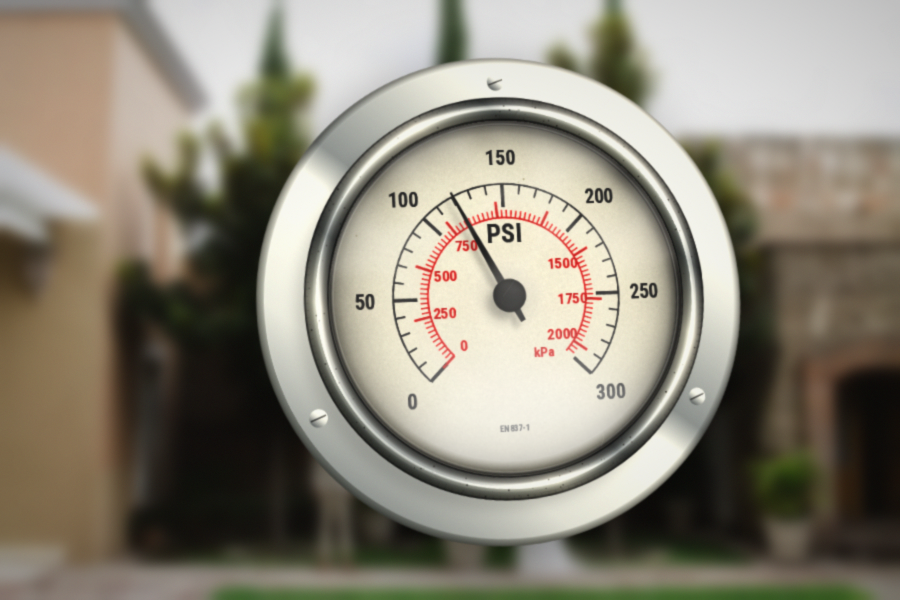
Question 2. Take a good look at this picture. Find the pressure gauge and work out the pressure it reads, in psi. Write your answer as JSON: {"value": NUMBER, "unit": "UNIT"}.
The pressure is {"value": 120, "unit": "psi"}
